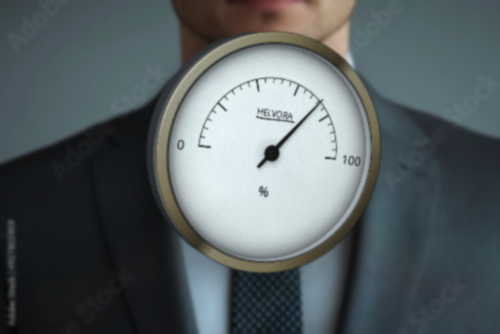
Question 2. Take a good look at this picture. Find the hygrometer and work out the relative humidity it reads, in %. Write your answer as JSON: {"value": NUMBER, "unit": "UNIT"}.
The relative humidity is {"value": 72, "unit": "%"}
